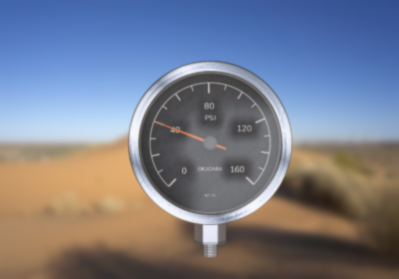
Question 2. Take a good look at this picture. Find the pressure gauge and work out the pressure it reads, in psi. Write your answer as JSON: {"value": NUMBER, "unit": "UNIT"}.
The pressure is {"value": 40, "unit": "psi"}
